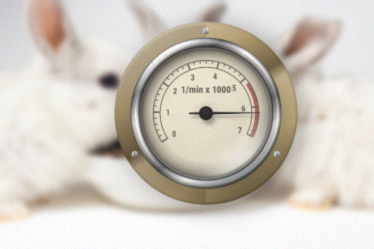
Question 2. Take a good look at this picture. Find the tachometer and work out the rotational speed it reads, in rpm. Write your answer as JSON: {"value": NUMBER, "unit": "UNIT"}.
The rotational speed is {"value": 6200, "unit": "rpm"}
